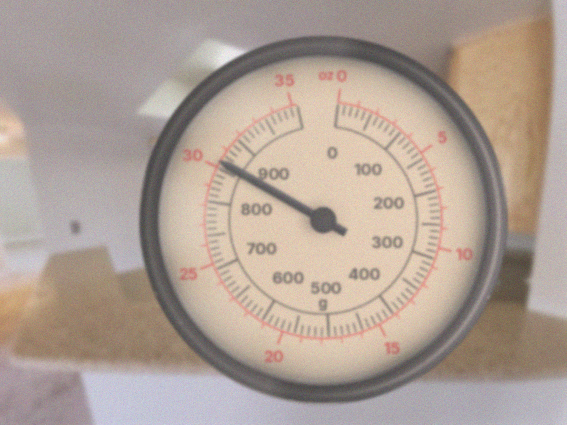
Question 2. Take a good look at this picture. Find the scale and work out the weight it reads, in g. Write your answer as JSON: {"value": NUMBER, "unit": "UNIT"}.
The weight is {"value": 860, "unit": "g"}
